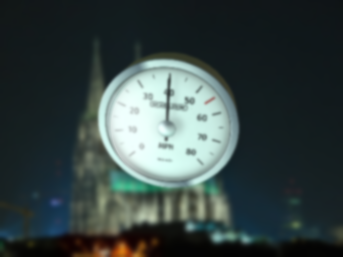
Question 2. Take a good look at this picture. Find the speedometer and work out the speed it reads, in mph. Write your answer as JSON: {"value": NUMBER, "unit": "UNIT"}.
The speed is {"value": 40, "unit": "mph"}
